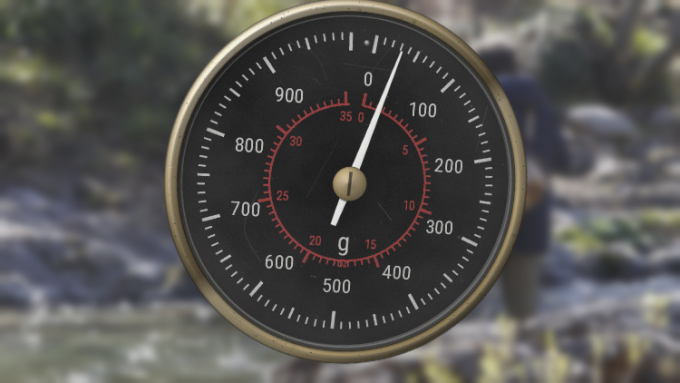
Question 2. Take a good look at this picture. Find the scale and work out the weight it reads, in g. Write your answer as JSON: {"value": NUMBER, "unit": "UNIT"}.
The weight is {"value": 30, "unit": "g"}
